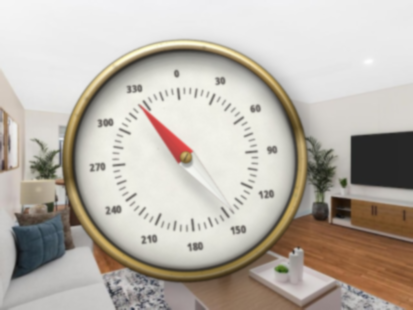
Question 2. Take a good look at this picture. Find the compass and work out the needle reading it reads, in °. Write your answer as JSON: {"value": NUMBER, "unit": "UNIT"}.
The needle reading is {"value": 325, "unit": "°"}
